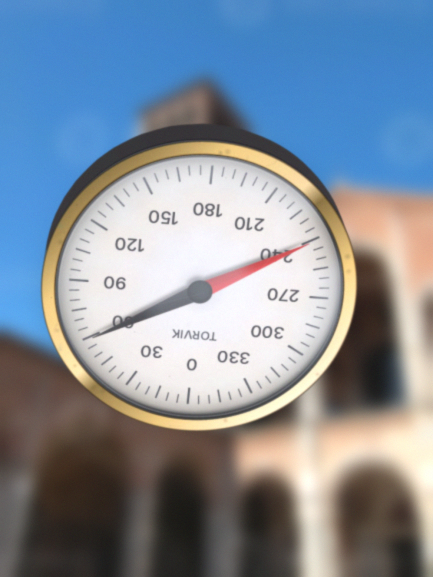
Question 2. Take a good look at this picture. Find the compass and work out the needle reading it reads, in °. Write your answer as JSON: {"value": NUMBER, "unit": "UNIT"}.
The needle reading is {"value": 240, "unit": "°"}
